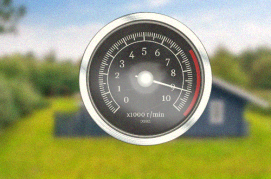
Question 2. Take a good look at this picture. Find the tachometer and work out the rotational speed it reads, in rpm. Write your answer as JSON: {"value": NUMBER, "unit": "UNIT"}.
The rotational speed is {"value": 9000, "unit": "rpm"}
